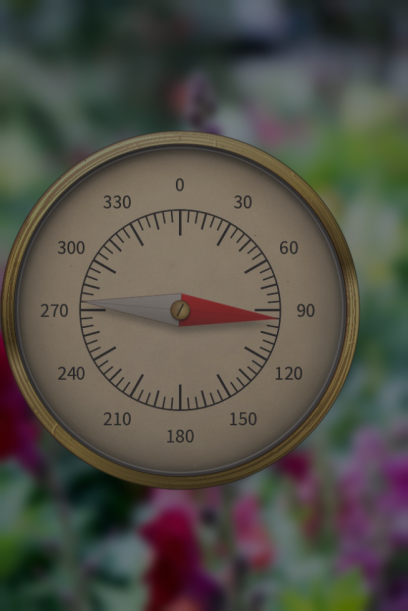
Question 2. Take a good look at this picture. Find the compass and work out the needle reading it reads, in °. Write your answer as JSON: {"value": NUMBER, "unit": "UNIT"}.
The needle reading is {"value": 95, "unit": "°"}
